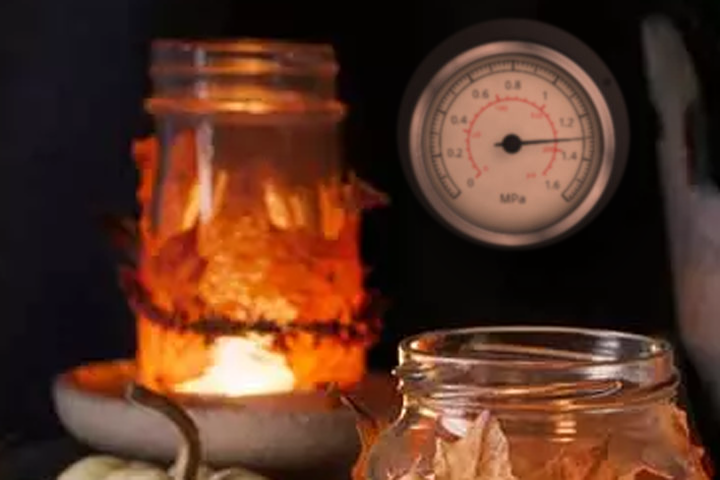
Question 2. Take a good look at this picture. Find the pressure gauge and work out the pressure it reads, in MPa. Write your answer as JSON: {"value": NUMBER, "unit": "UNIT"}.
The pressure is {"value": 1.3, "unit": "MPa"}
